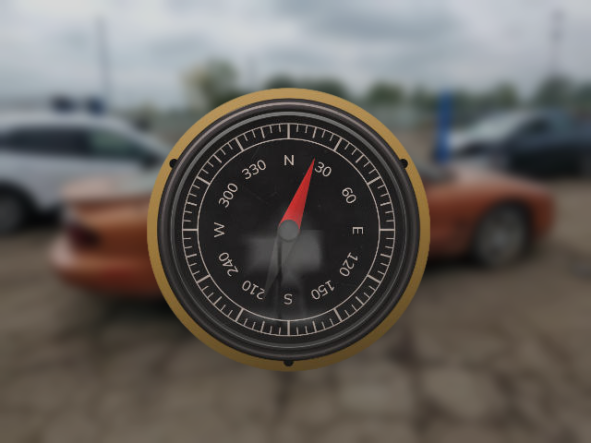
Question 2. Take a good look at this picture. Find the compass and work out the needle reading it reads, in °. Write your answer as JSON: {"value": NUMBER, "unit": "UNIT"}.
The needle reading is {"value": 20, "unit": "°"}
